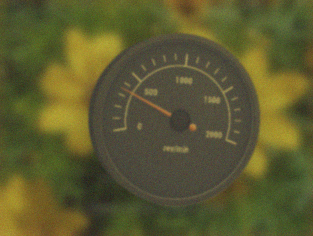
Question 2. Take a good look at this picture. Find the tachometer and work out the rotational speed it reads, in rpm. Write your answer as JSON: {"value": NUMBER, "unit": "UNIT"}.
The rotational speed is {"value": 350, "unit": "rpm"}
